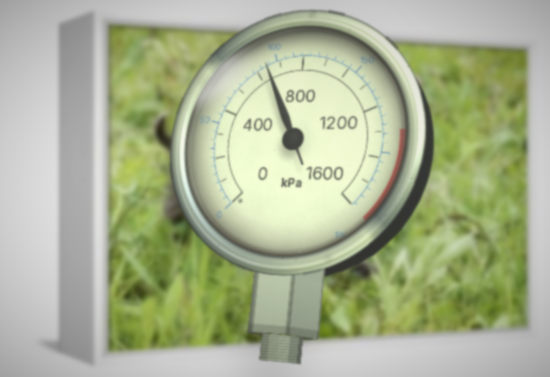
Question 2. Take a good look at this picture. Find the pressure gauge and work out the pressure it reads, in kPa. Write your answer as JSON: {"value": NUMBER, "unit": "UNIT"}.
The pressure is {"value": 650, "unit": "kPa"}
